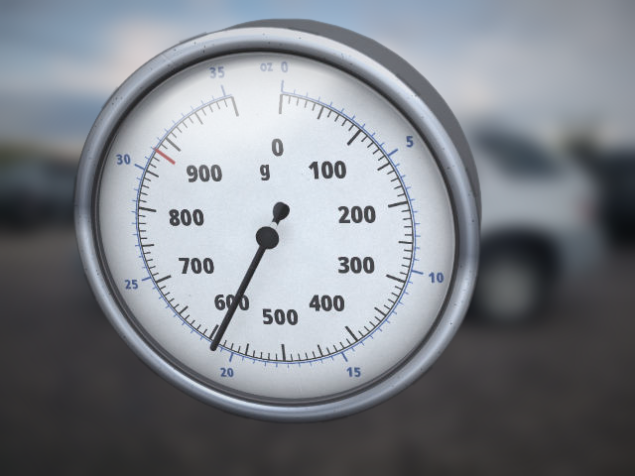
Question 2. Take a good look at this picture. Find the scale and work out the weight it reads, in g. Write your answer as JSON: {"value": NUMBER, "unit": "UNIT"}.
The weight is {"value": 590, "unit": "g"}
